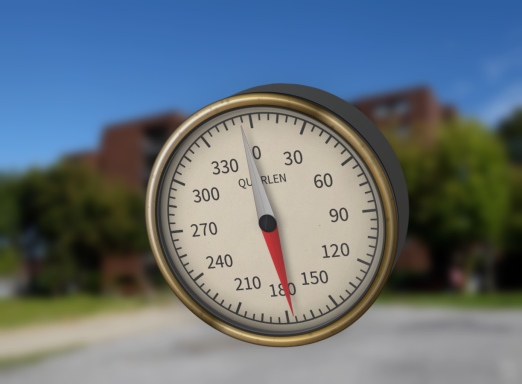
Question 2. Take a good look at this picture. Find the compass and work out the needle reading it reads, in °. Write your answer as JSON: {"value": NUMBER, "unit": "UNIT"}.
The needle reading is {"value": 175, "unit": "°"}
